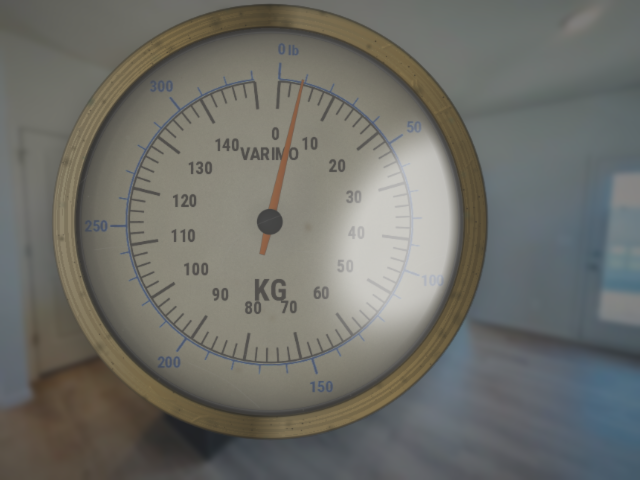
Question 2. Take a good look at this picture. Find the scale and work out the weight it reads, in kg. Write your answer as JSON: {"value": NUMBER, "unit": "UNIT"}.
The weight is {"value": 4, "unit": "kg"}
